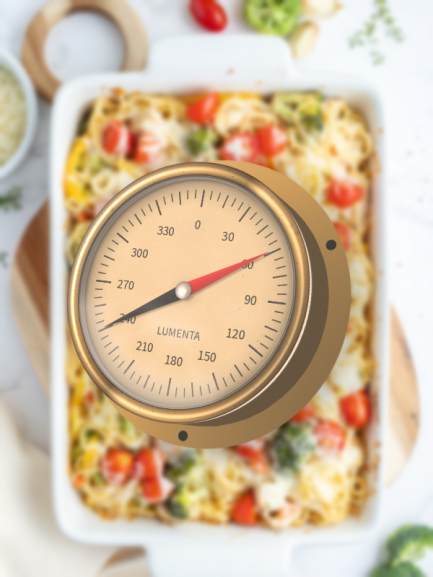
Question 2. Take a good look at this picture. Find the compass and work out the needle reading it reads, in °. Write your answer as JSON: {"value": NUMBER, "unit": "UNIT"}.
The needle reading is {"value": 60, "unit": "°"}
